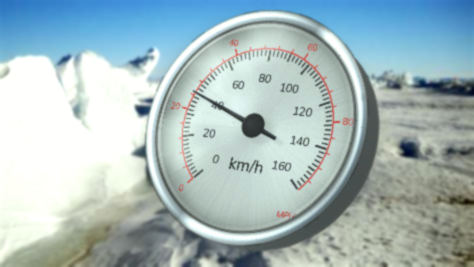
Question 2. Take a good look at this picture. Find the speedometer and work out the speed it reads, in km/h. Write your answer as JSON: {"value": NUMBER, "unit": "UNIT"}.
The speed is {"value": 40, "unit": "km/h"}
